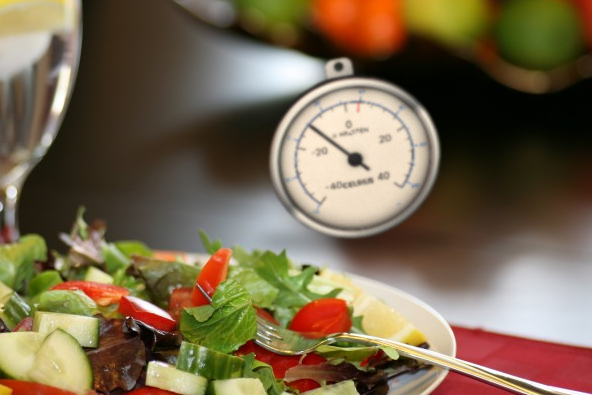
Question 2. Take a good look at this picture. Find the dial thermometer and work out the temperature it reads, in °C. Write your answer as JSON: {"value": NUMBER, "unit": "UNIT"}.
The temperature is {"value": -12, "unit": "°C"}
